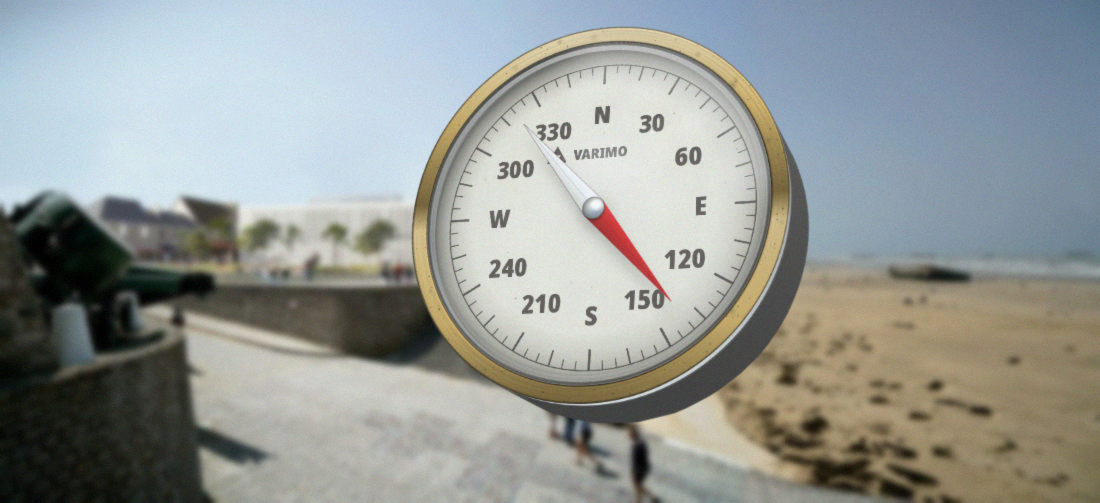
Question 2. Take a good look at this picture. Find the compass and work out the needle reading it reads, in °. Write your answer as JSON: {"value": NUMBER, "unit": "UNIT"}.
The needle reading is {"value": 140, "unit": "°"}
